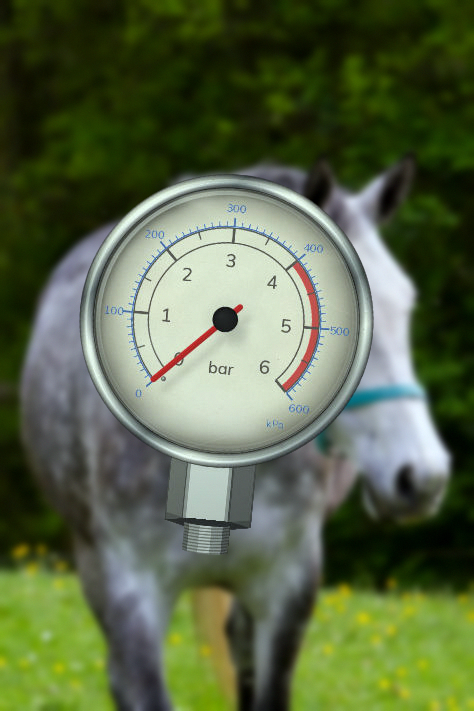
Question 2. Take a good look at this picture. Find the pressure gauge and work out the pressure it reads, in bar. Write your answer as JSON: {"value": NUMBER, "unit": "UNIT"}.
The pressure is {"value": 0, "unit": "bar"}
